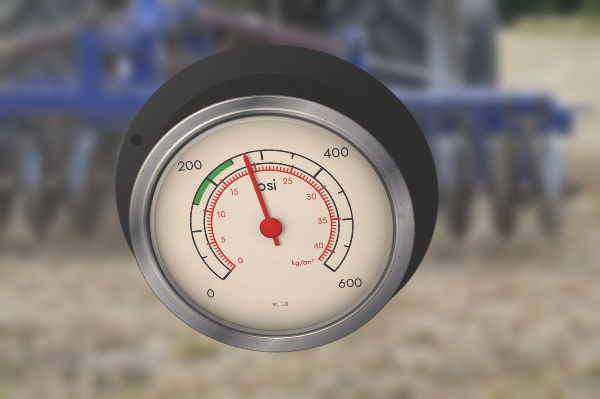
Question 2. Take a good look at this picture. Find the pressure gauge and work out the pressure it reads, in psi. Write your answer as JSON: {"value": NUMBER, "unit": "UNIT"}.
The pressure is {"value": 275, "unit": "psi"}
